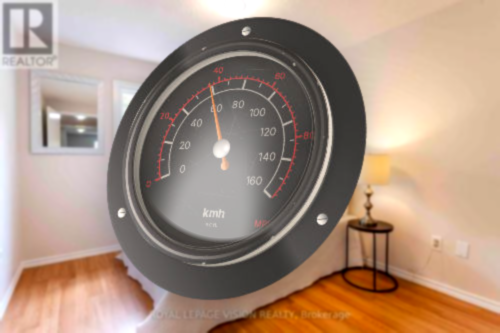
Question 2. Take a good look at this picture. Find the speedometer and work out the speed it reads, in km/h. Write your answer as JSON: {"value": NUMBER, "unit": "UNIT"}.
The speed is {"value": 60, "unit": "km/h"}
